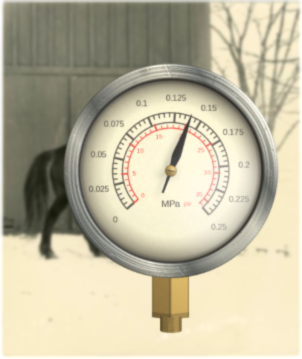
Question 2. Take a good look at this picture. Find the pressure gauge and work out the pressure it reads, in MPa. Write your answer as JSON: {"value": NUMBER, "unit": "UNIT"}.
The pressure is {"value": 0.14, "unit": "MPa"}
